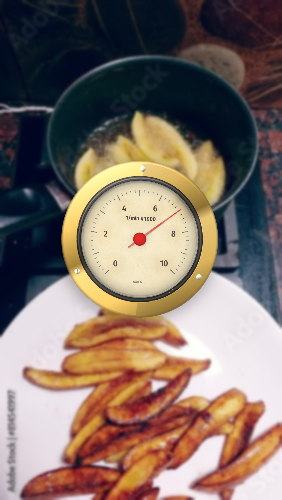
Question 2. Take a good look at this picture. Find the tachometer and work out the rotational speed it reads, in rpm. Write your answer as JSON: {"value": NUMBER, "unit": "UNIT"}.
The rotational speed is {"value": 7000, "unit": "rpm"}
